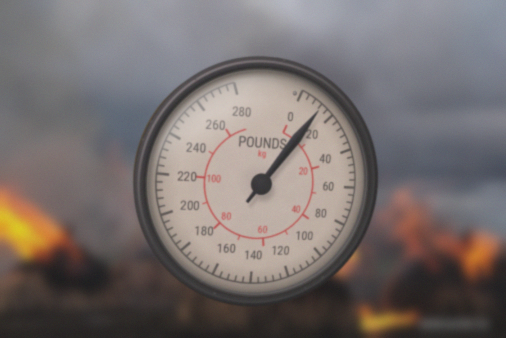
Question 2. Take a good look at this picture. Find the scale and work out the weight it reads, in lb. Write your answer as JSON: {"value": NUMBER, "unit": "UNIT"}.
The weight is {"value": 12, "unit": "lb"}
